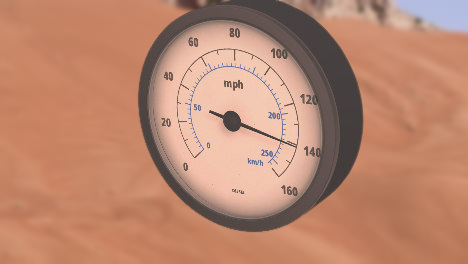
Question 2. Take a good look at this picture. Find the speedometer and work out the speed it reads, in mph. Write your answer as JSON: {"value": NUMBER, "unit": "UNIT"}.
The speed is {"value": 140, "unit": "mph"}
